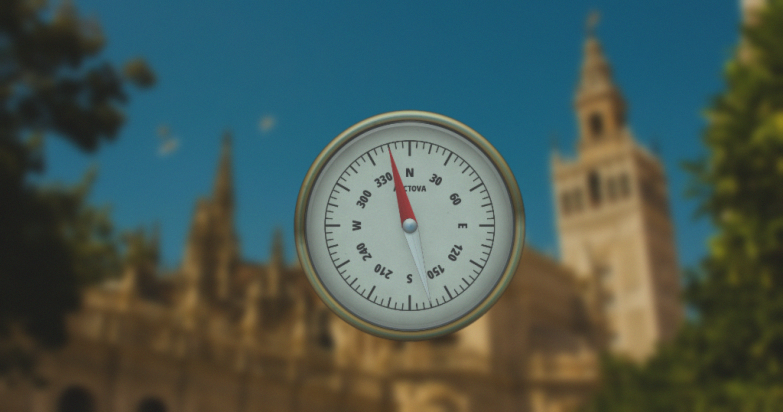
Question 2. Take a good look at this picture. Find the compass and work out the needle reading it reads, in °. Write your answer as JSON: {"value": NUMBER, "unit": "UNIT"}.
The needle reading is {"value": 345, "unit": "°"}
